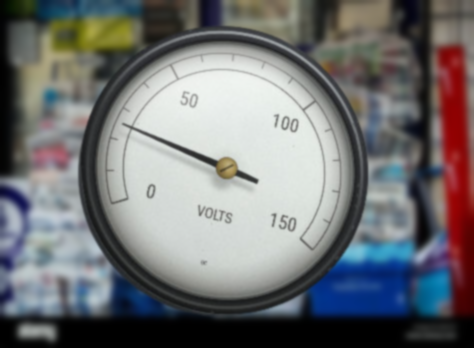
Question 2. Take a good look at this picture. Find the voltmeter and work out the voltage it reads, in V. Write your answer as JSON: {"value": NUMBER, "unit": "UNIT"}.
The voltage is {"value": 25, "unit": "V"}
